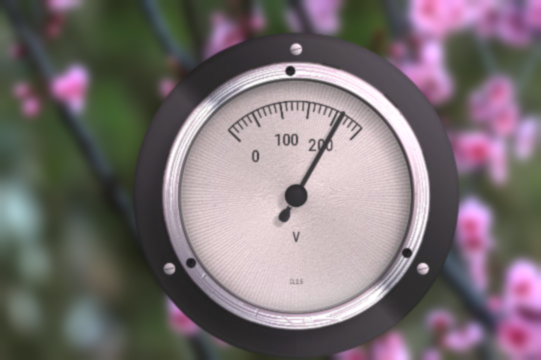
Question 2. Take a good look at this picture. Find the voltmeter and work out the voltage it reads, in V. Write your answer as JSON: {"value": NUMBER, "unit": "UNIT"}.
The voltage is {"value": 210, "unit": "V"}
